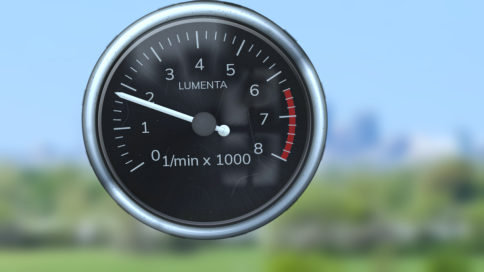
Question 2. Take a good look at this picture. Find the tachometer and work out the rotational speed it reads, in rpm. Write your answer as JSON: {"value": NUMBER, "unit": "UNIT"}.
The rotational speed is {"value": 1800, "unit": "rpm"}
